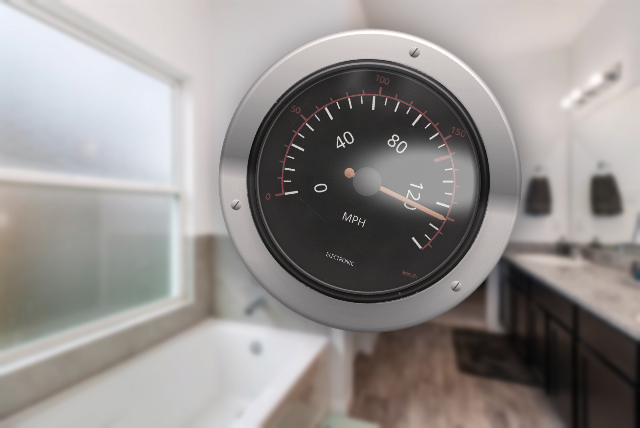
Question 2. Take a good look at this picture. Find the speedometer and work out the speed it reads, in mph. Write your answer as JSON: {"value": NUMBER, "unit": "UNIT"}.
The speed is {"value": 125, "unit": "mph"}
